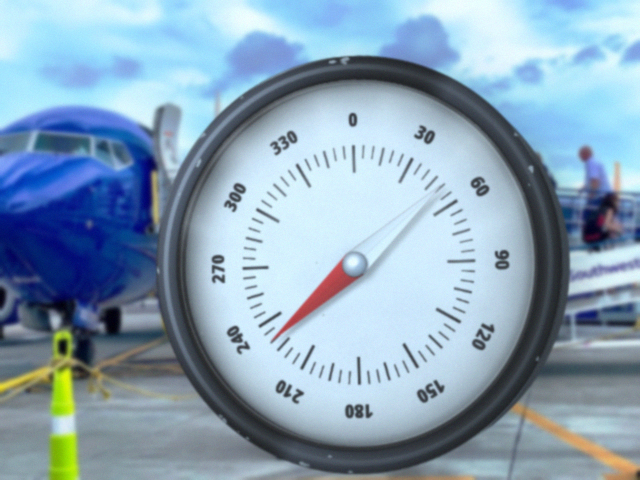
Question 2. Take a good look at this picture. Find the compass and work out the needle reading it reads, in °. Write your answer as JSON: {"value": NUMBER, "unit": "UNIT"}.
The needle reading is {"value": 230, "unit": "°"}
